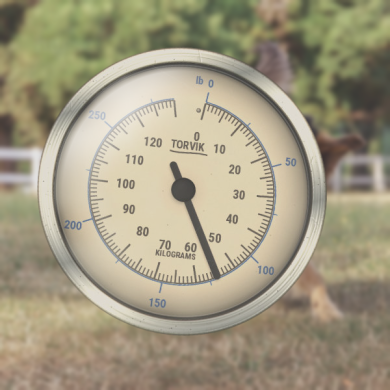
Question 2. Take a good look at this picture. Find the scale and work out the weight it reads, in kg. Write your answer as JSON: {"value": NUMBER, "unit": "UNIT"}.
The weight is {"value": 55, "unit": "kg"}
